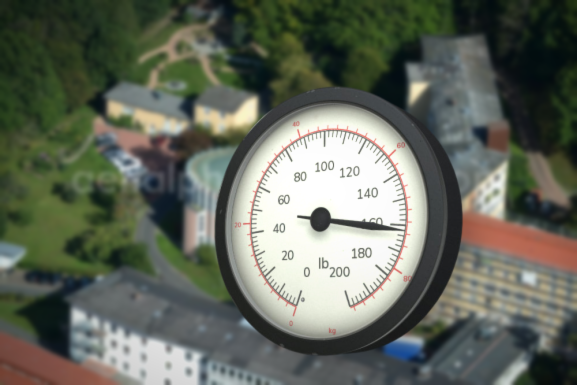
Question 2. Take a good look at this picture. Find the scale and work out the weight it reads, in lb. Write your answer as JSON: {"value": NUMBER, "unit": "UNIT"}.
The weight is {"value": 162, "unit": "lb"}
